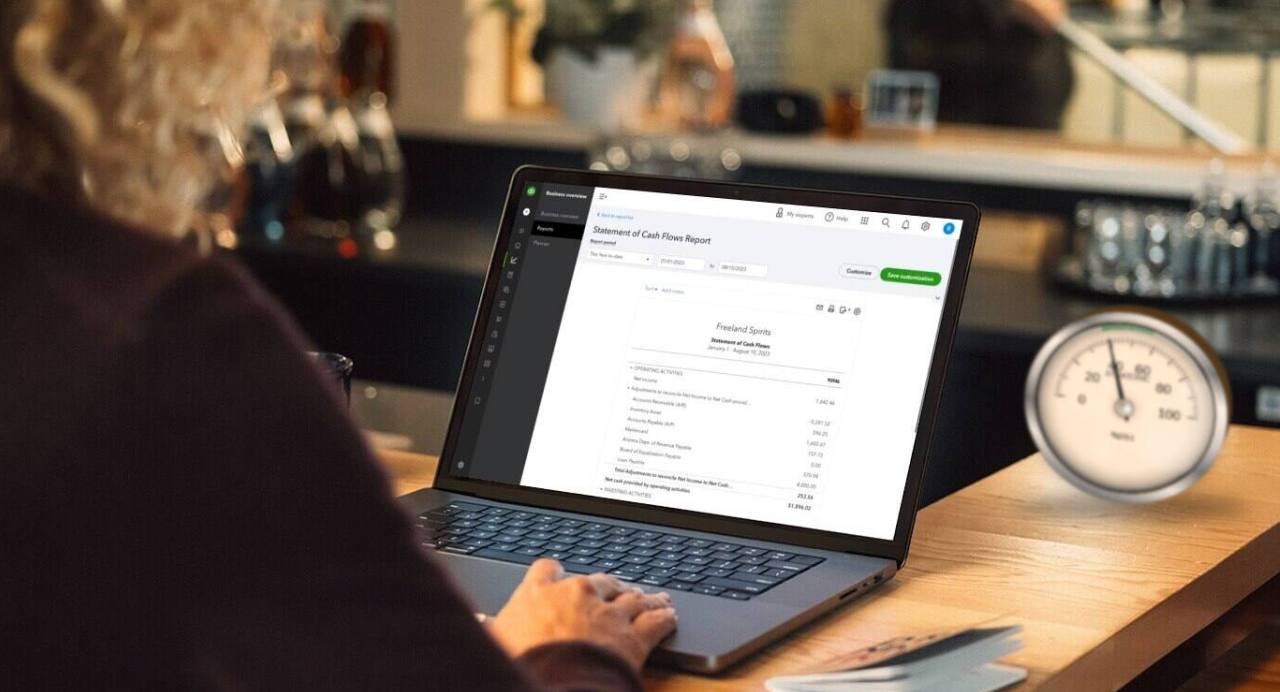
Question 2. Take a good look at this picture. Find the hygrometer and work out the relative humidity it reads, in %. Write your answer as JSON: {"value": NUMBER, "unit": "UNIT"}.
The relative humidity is {"value": 40, "unit": "%"}
